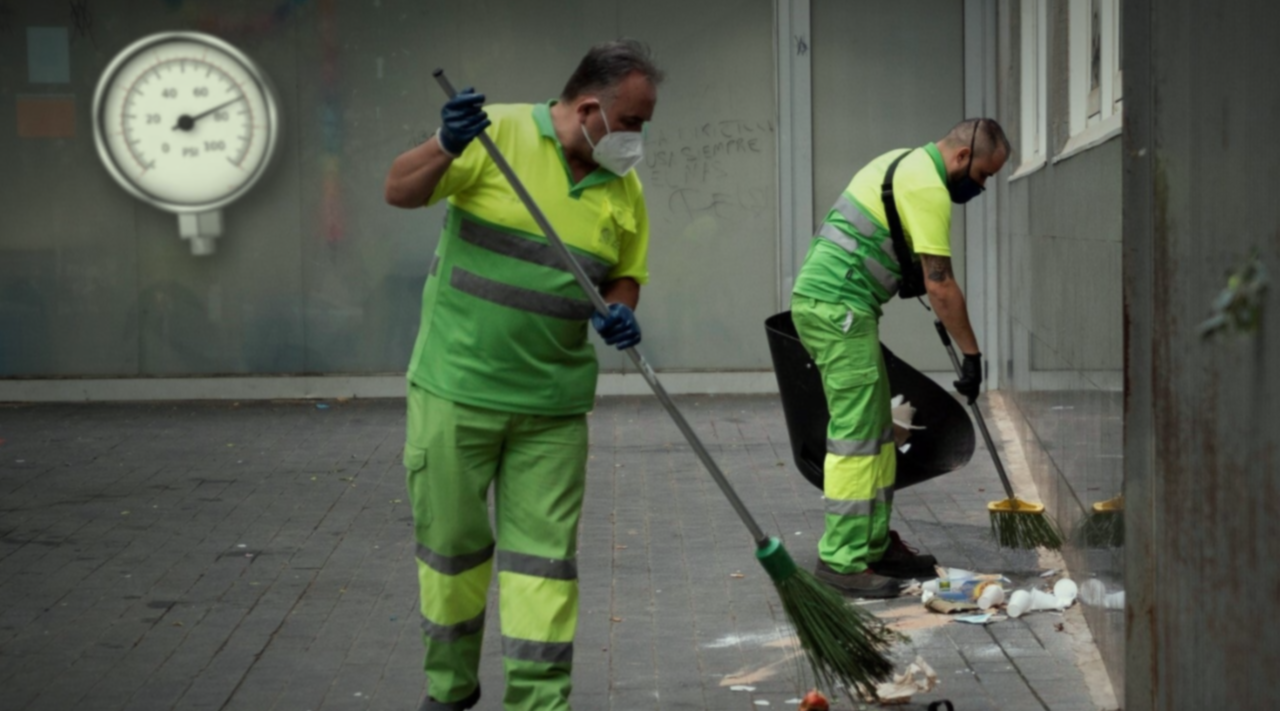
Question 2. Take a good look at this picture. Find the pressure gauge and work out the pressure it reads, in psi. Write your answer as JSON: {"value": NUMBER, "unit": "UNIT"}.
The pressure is {"value": 75, "unit": "psi"}
